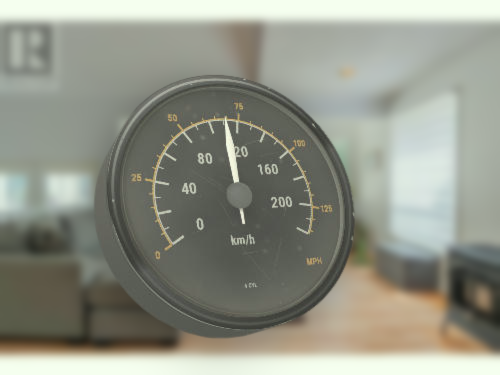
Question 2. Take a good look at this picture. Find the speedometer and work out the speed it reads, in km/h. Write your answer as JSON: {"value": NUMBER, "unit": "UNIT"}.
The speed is {"value": 110, "unit": "km/h"}
